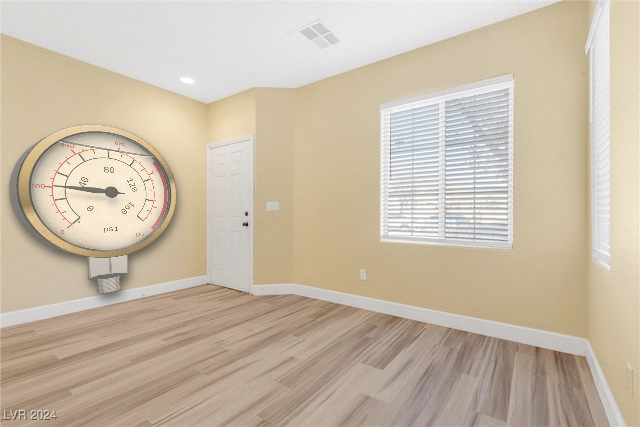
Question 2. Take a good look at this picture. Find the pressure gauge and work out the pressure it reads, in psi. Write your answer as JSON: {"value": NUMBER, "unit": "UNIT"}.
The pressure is {"value": 30, "unit": "psi"}
